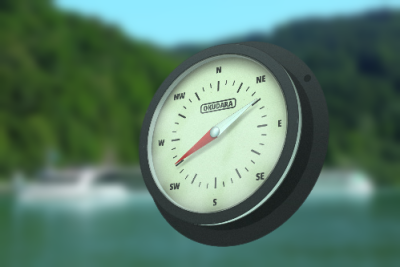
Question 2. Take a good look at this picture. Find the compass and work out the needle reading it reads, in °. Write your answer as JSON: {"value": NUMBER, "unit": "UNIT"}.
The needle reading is {"value": 240, "unit": "°"}
